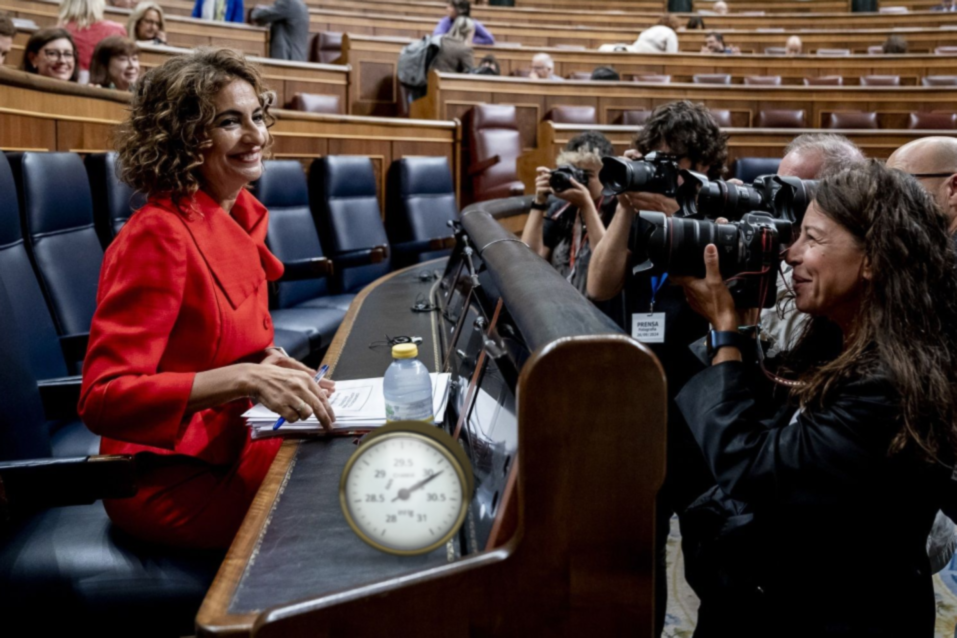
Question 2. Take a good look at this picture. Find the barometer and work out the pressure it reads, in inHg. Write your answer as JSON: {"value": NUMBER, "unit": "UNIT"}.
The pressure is {"value": 30.1, "unit": "inHg"}
